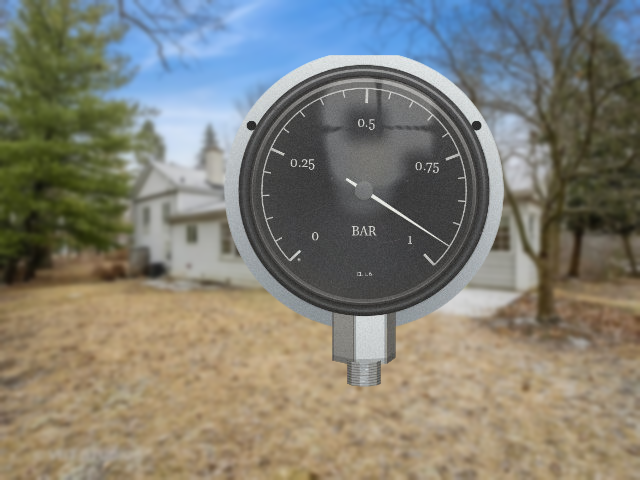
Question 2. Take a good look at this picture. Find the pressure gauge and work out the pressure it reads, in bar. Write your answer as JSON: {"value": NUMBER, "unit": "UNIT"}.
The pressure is {"value": 0.95, "unit": "bar"}
